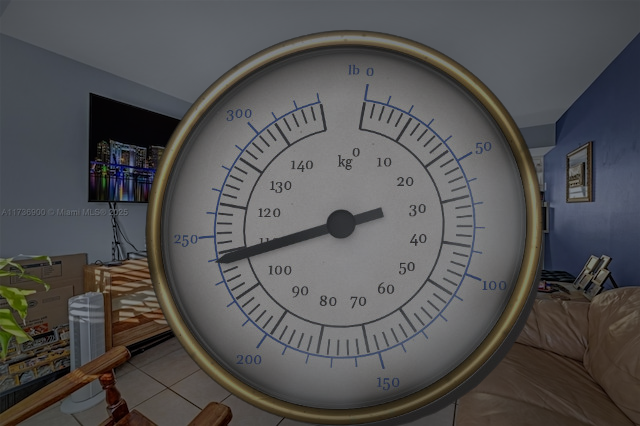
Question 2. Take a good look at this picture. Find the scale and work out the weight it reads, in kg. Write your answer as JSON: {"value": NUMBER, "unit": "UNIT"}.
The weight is {"value": 108, "unit": "kg"}
